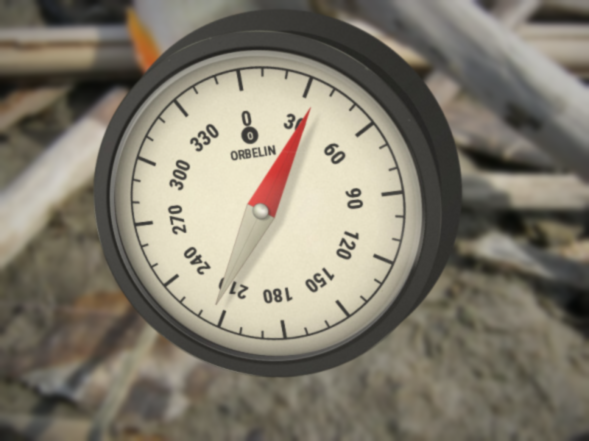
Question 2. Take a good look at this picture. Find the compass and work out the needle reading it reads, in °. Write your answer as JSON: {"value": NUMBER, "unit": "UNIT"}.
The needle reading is {"value": 35, "unit": "°"}
